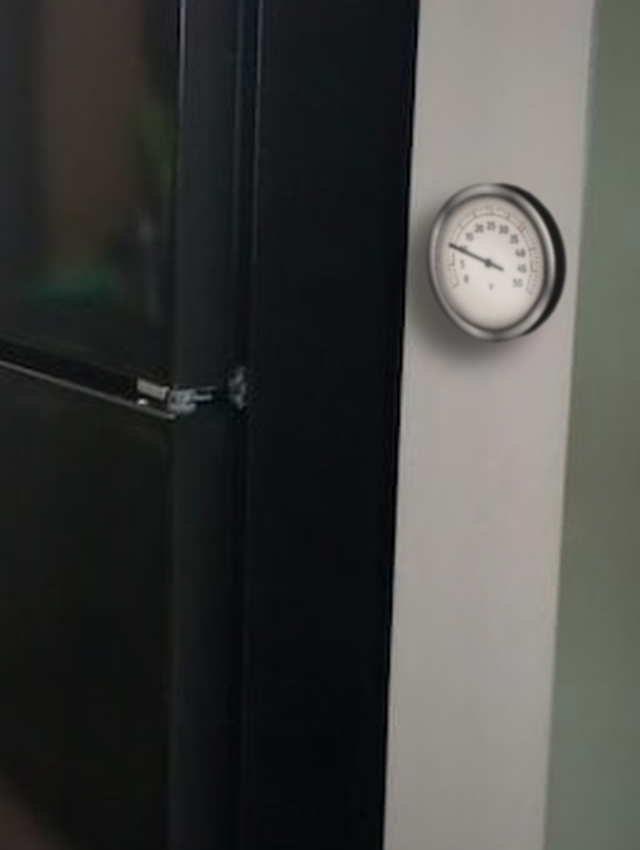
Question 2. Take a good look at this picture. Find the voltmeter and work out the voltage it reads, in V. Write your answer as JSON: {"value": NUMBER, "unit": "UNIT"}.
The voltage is {"value": 10, "unit": "V"}
